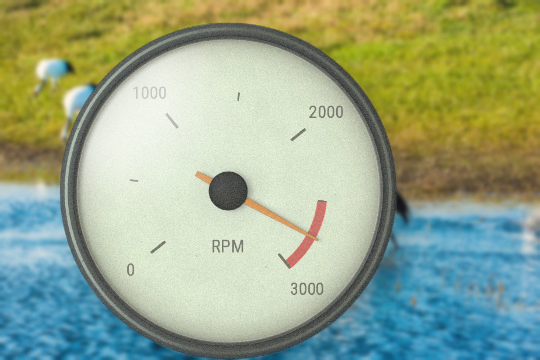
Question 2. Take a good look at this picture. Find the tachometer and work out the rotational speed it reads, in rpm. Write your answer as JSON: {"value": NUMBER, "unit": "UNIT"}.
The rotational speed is {"value": 2750, "unit": "rpm"}
